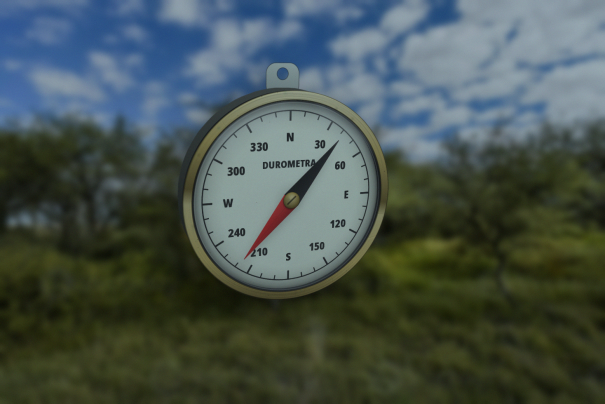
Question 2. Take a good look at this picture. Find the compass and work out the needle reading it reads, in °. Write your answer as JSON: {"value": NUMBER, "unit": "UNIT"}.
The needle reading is {"value": 220, "unit": "°"}
